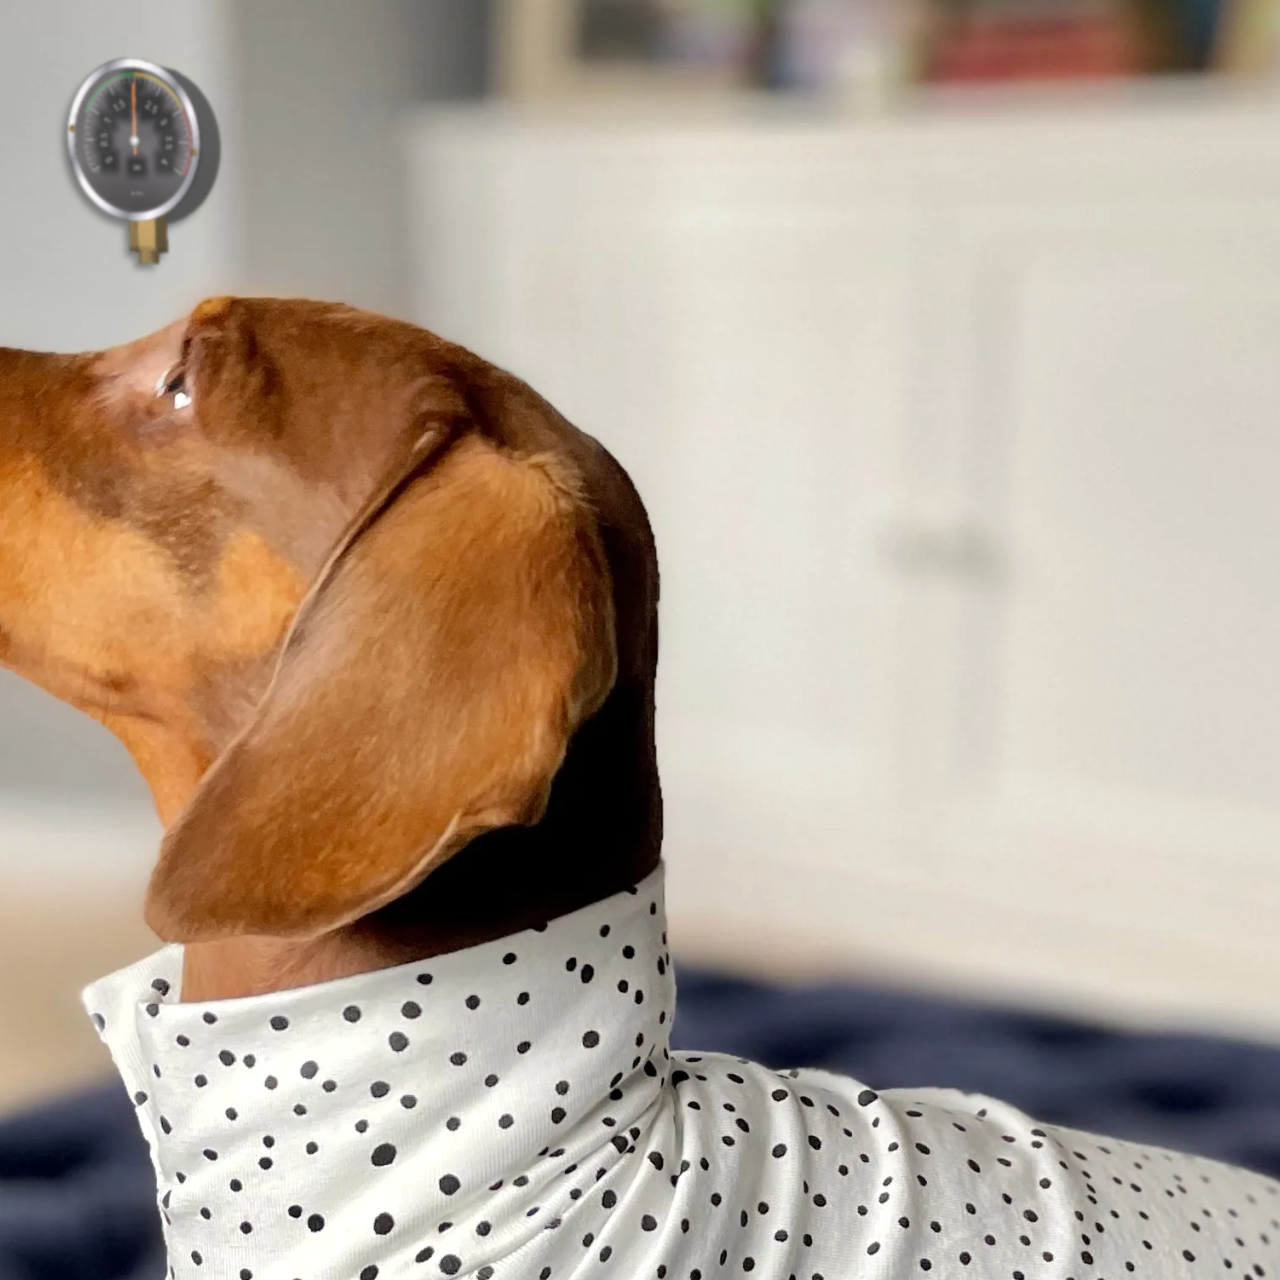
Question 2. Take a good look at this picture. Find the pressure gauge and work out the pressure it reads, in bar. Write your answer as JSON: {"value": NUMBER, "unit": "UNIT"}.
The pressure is {"value": 2, "unit": "bar"}
